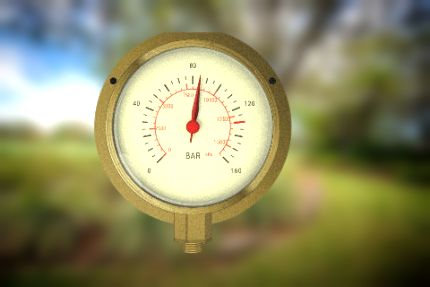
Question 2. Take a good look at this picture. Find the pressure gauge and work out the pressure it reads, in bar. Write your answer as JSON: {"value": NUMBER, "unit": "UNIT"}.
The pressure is {"value": 85, "unit": "bar"}
